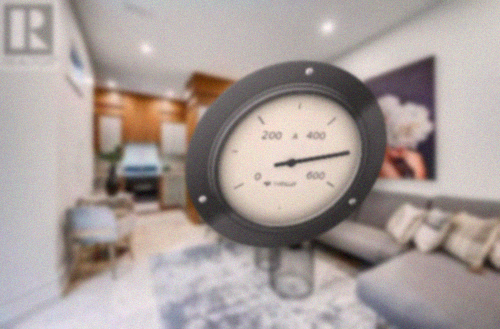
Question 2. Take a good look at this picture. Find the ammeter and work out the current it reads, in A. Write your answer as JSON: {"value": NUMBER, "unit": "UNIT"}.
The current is {"value": 500, "unit": "A"}
